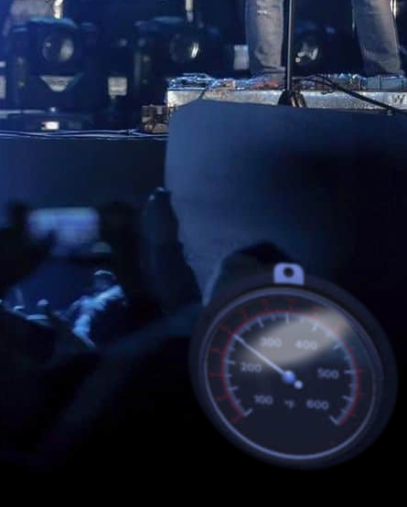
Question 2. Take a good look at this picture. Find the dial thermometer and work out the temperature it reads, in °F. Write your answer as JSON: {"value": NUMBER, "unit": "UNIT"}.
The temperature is {"value": 250, "unit": "°F"}
